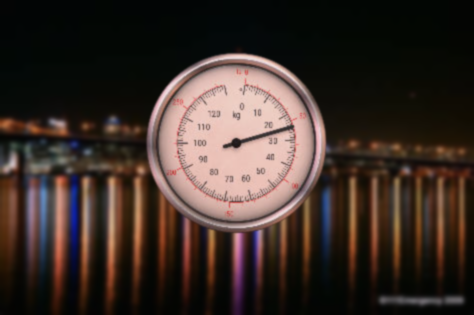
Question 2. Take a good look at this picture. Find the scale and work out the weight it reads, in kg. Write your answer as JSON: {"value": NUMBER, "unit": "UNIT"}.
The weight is {"value": 25, "unit": "kg"}
